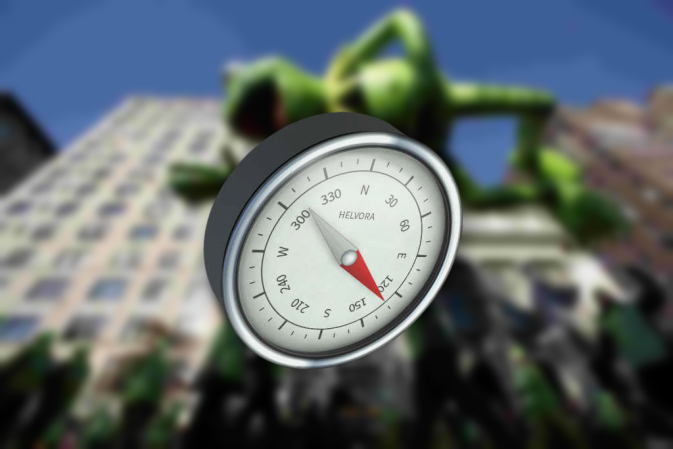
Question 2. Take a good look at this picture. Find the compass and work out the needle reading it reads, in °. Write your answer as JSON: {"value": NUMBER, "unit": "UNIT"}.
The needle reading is {"value": 130, "unit": "°"}
